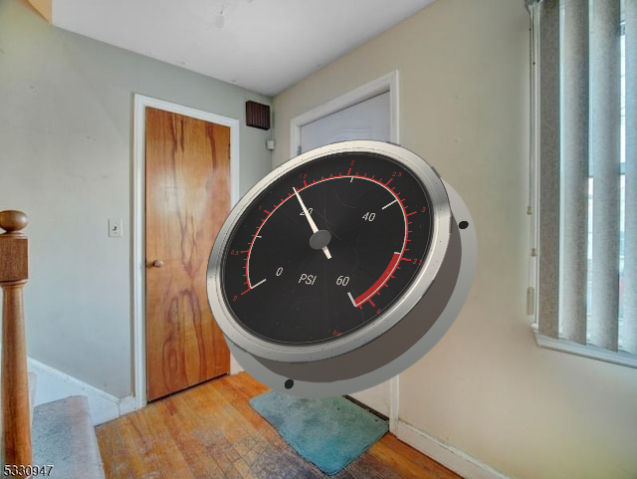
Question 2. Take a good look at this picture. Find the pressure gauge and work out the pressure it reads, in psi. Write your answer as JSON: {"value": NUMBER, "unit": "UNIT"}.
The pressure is {"value": 20, "unit": "psi"}
